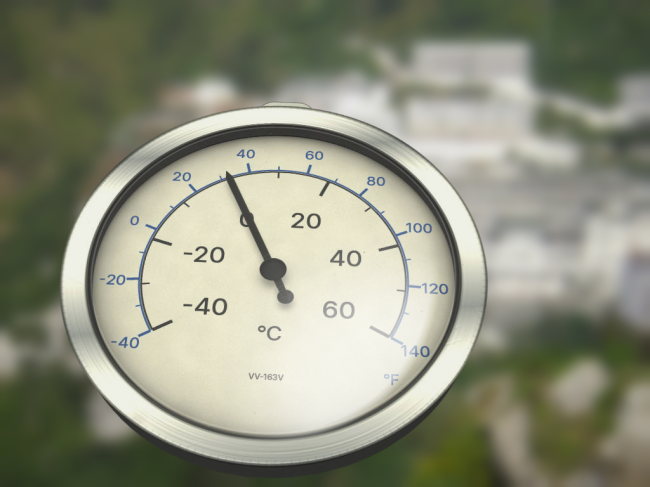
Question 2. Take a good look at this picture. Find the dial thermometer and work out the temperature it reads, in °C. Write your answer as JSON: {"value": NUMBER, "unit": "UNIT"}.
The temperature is {"value": 0, "unit": "°C"}
